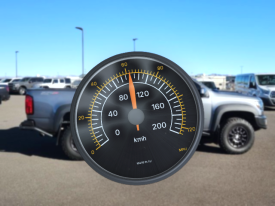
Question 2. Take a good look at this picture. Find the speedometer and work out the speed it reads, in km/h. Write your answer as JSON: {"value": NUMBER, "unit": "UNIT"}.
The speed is {"value": 100, "unit": "km/h"}
